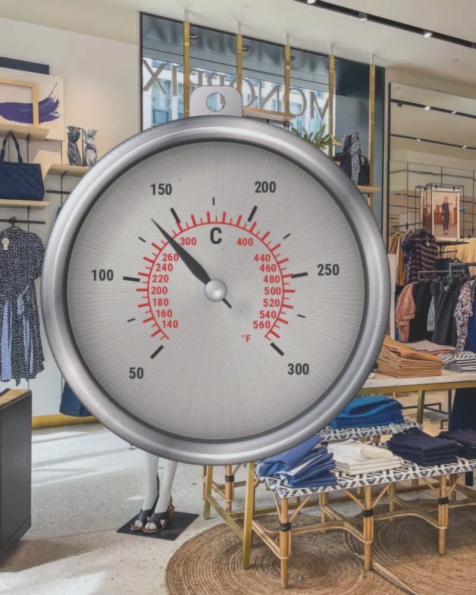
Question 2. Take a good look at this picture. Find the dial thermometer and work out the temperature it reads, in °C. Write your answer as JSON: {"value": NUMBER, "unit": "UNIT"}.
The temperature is {"value": 137.5, "unit": "°C"}
